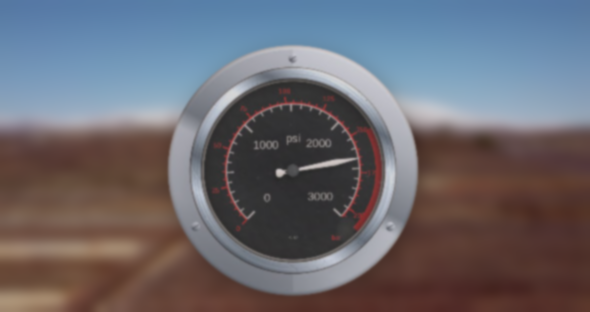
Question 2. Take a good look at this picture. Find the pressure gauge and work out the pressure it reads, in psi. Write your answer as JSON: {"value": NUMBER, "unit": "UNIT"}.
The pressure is {"value": 2400, "unit": "psi"}
